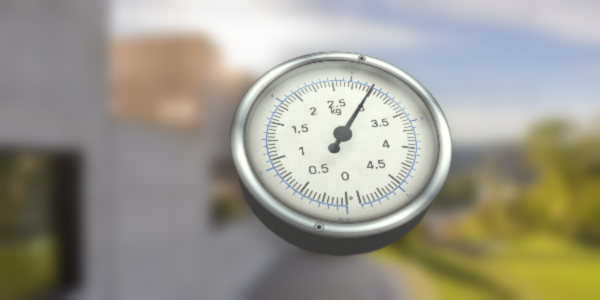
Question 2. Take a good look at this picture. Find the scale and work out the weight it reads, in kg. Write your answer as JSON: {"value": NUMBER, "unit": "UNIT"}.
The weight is {"value": 3, "unit": "kg"}
